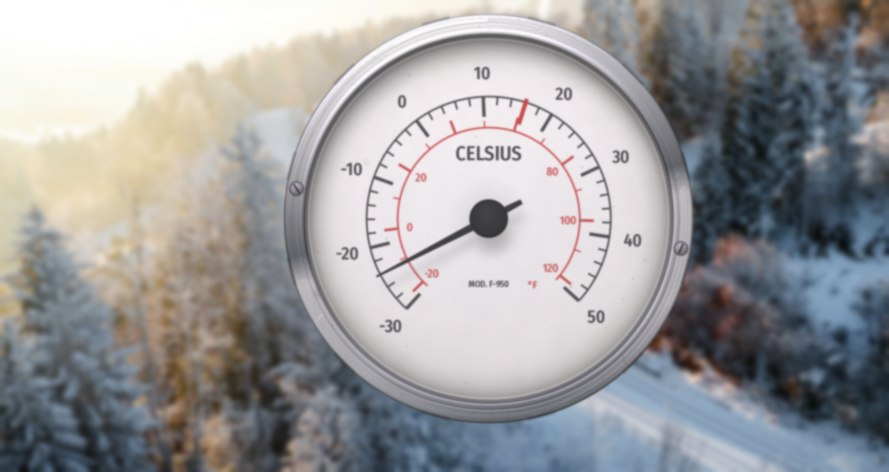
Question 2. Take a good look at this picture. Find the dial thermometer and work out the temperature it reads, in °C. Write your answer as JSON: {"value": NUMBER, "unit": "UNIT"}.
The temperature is {"value": -24, "unit": "°C"}
